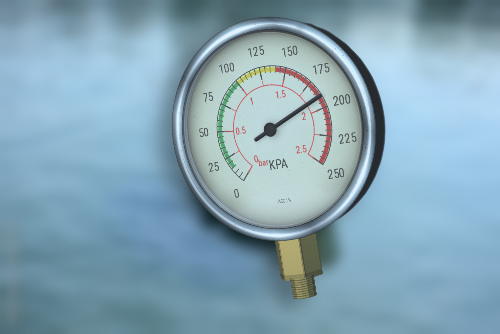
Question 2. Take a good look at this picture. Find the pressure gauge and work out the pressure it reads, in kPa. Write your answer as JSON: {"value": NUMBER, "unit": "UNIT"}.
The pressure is {"value": 190, "unit": "kPa"}
